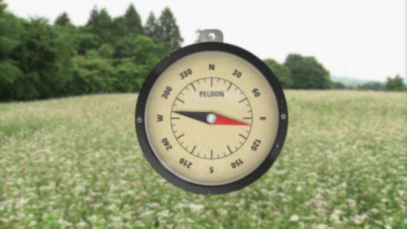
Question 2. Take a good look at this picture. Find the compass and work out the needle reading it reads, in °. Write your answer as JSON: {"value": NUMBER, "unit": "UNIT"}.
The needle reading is {"value": 100, "unit": "°"}
